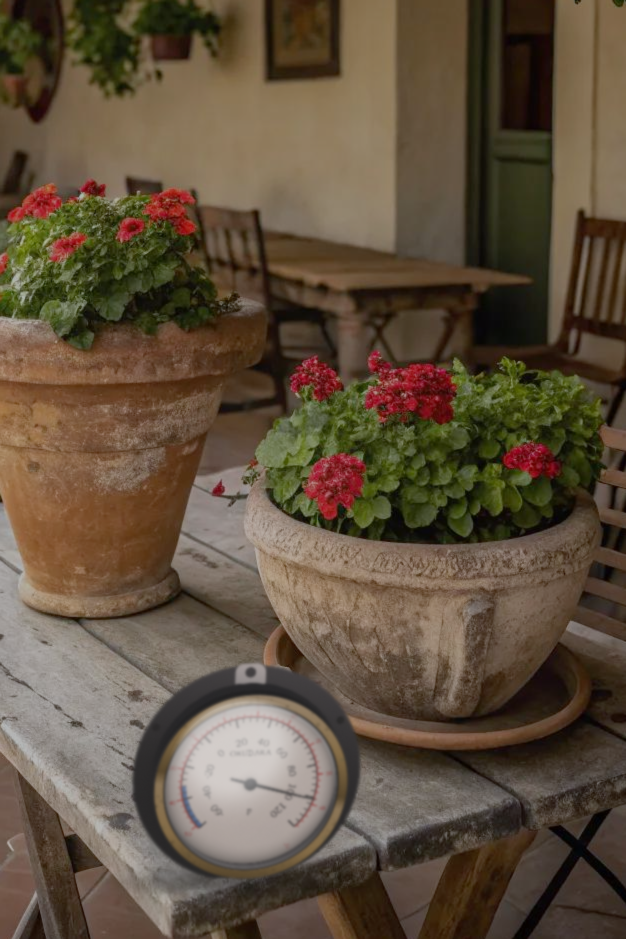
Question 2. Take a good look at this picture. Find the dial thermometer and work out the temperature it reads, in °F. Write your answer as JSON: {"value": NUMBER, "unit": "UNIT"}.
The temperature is {"value": 100, "unit": "°F"}
